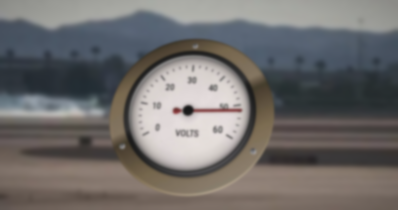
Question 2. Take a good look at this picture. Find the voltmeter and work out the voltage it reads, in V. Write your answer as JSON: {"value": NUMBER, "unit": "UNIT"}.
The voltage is {"value": 52, "unit": "V"}
